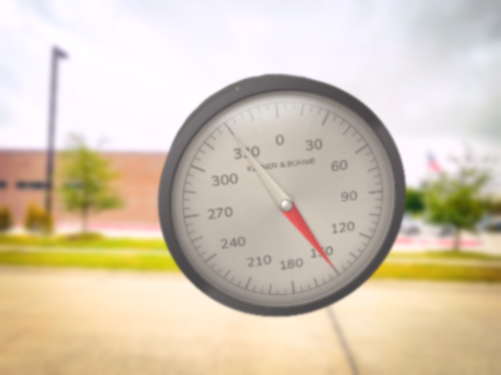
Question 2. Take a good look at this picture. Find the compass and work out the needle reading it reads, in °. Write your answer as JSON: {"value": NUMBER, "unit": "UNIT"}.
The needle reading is {"value": 150, "unit": "°"}
